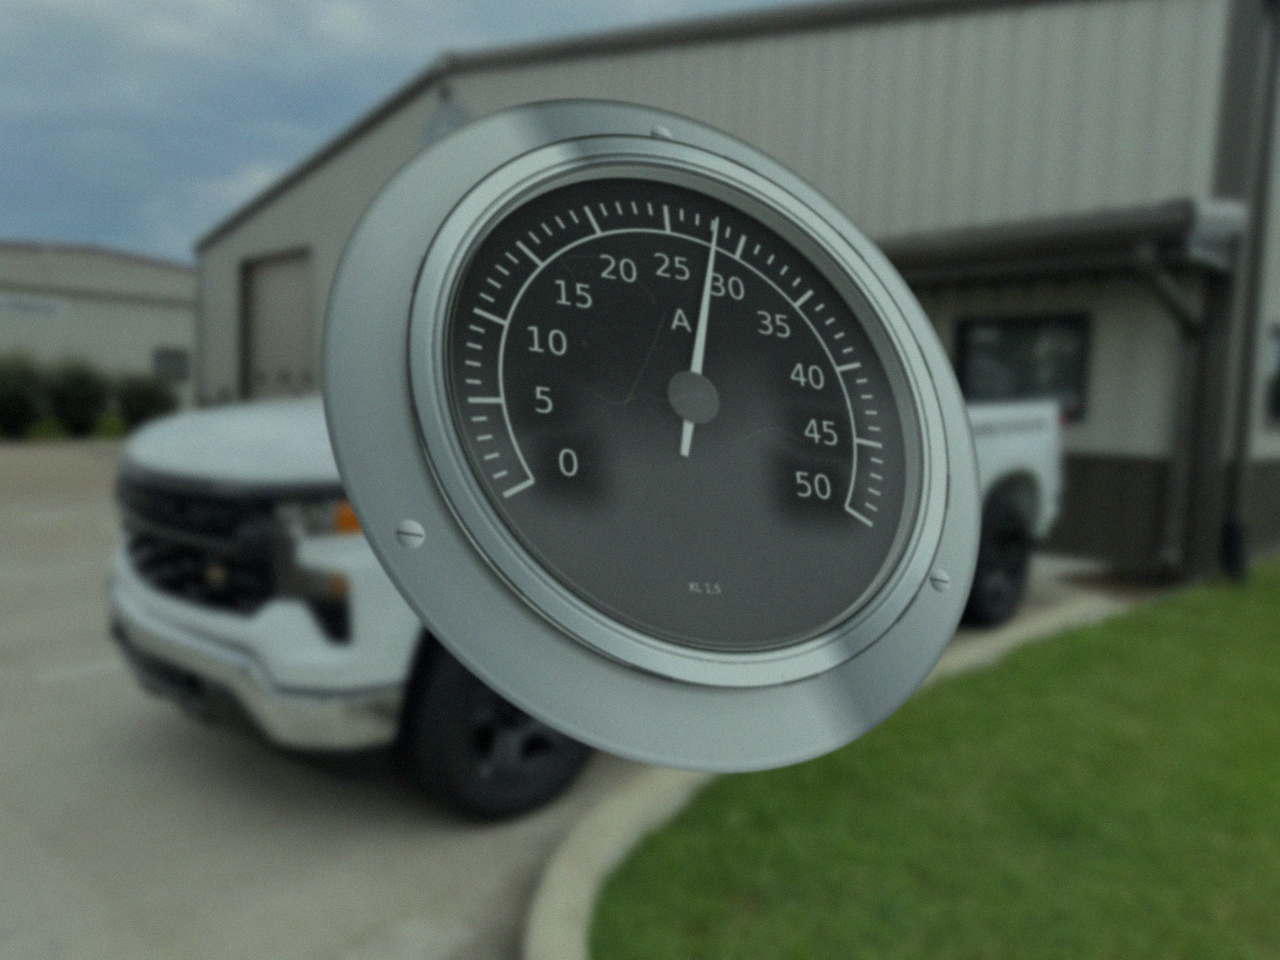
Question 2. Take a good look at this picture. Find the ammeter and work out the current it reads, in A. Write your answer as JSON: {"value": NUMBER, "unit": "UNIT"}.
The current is {"value": 28, "unit": "A"}
